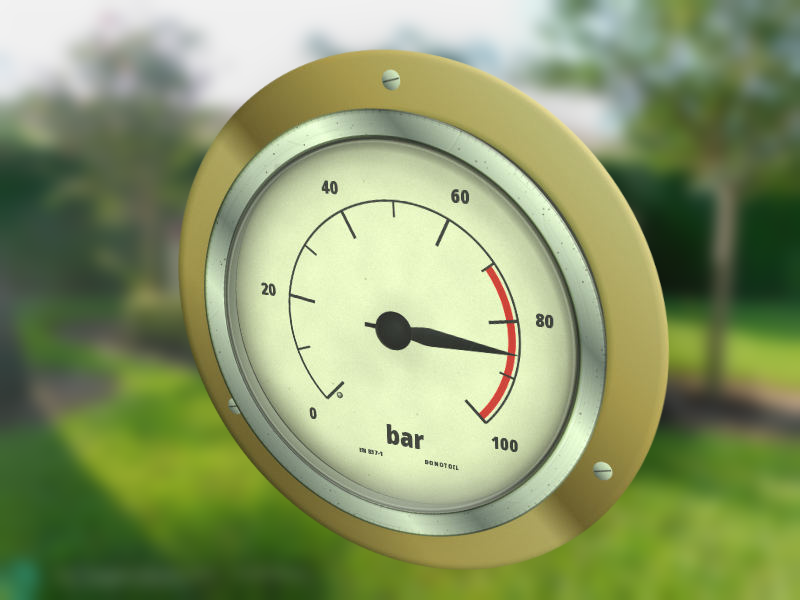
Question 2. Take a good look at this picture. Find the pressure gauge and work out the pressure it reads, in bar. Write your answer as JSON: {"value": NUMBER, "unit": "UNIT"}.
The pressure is {"value": 85, "unit": "bar"}
